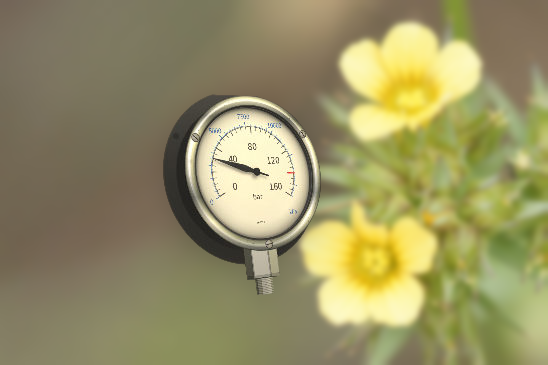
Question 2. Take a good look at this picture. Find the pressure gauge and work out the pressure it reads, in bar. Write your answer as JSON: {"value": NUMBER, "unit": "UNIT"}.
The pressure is {"value": 30, "unit": "bar"}
